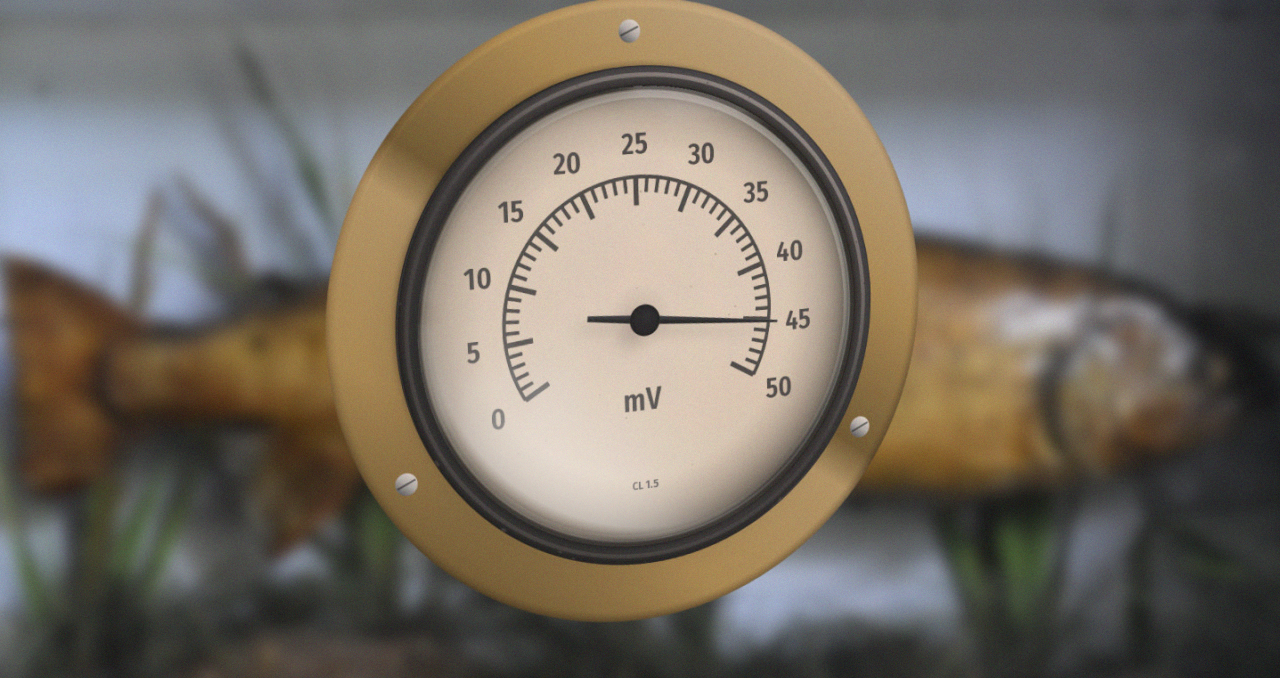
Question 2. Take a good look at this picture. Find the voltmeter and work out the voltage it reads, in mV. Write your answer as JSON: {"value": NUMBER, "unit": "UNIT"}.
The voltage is {"value": 45, "unit": "mV"}
